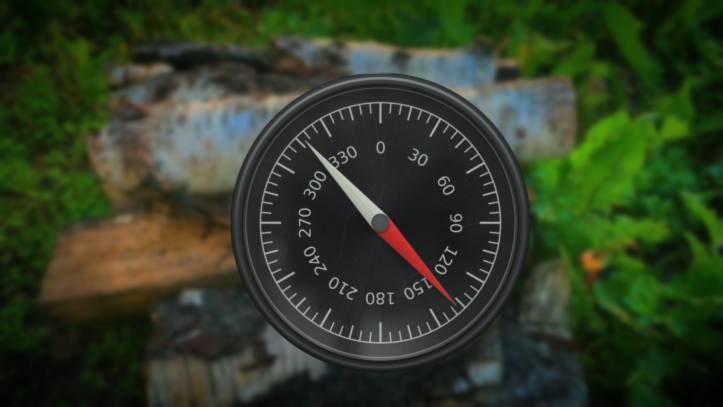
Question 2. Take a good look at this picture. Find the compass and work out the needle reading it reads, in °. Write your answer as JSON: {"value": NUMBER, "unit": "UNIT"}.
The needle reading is {"value": 137.5, "unit": "°"}
